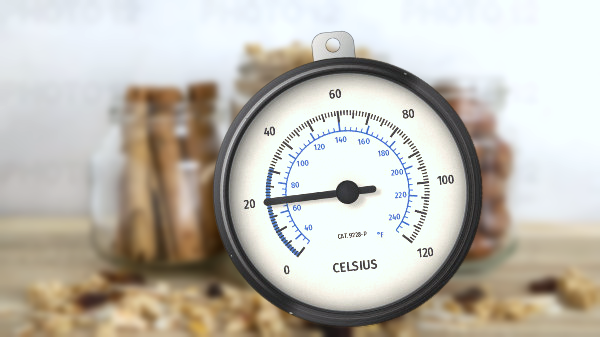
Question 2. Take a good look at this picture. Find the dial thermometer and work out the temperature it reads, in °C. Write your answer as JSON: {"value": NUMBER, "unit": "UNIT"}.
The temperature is {"value": 20, "unit": "°C"}
